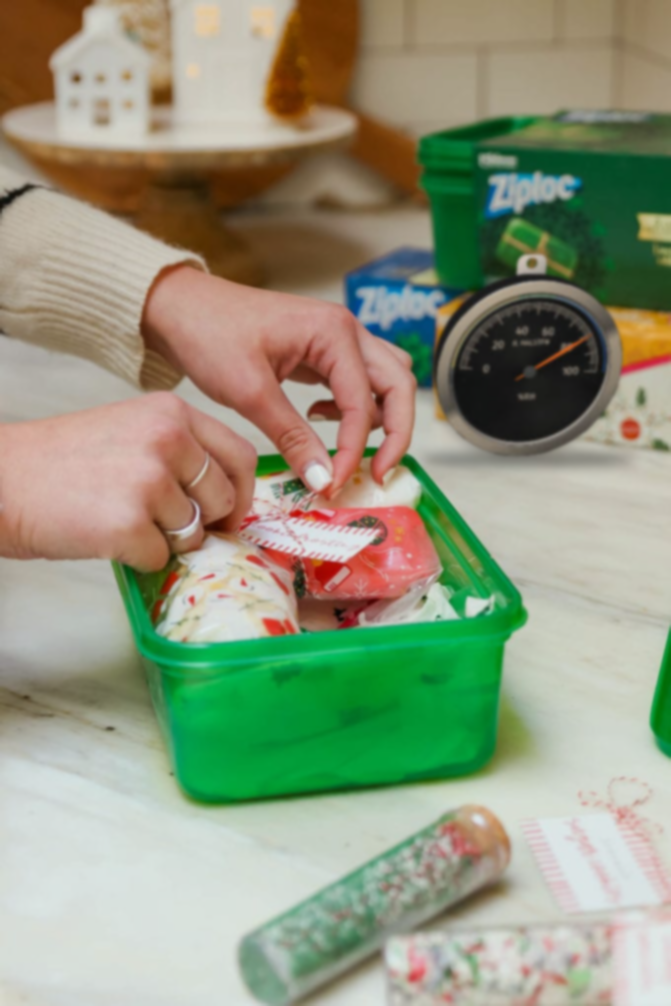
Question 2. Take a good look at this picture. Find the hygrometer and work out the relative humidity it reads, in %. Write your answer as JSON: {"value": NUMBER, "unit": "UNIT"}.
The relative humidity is {"value": 80, "unit": "%"}
